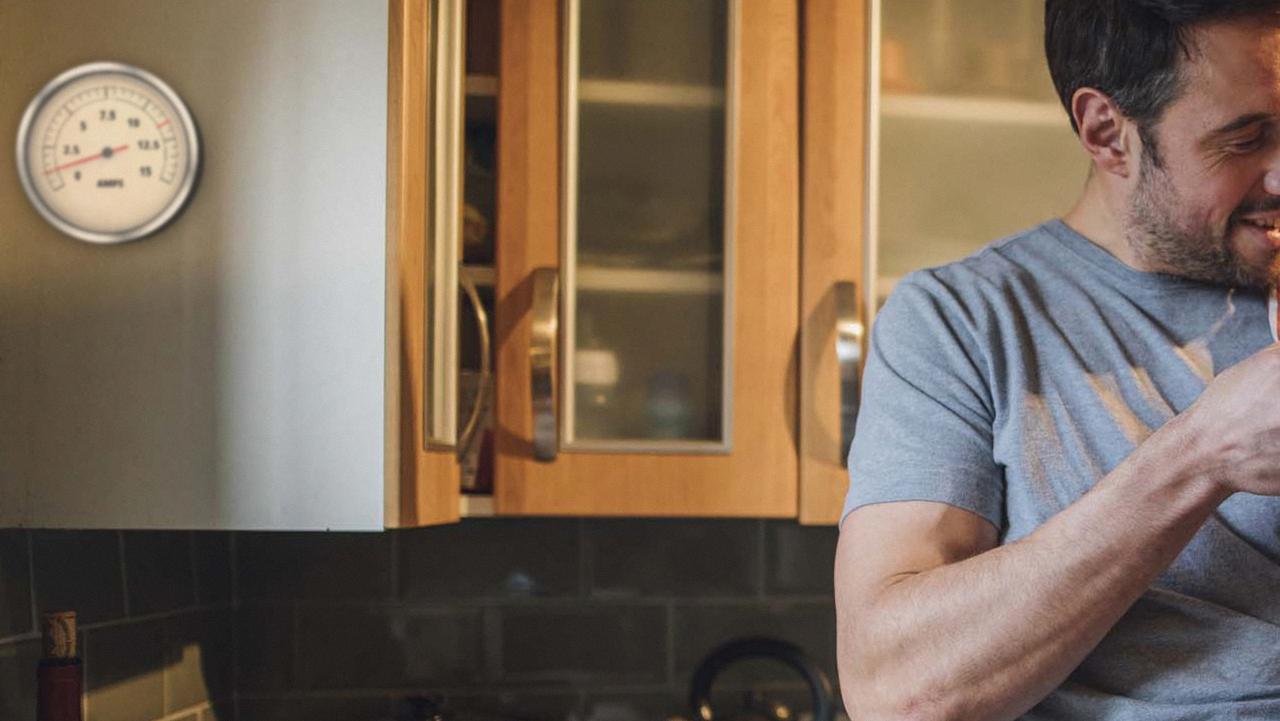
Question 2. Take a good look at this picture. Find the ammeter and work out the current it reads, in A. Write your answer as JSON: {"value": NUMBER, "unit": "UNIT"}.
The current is {"value": 1, "unit": "A"}
